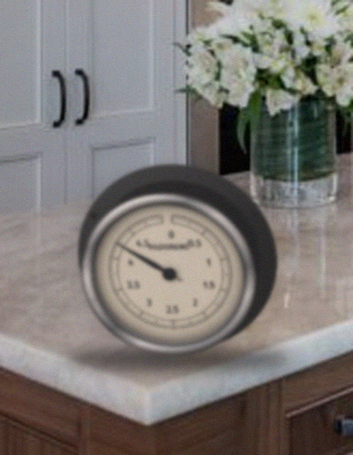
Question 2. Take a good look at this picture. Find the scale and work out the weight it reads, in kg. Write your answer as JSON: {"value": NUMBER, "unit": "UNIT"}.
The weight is {"value": 4.25, "unit": "kg"}
